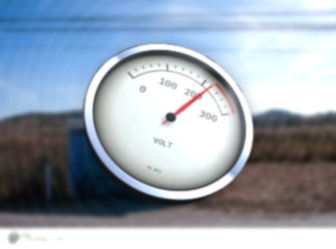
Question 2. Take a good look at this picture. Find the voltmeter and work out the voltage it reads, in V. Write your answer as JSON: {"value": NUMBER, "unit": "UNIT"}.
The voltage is {"value": 220, "unit": "V"}
